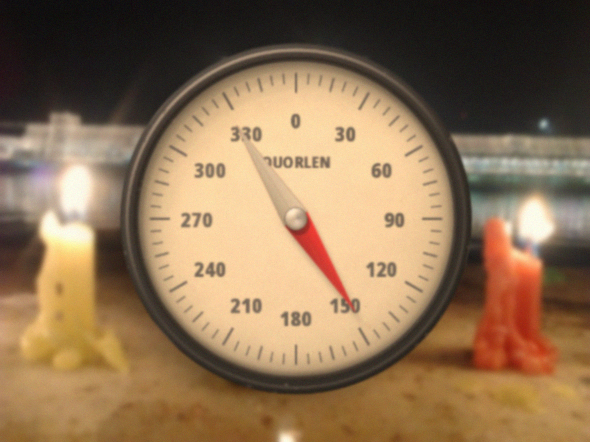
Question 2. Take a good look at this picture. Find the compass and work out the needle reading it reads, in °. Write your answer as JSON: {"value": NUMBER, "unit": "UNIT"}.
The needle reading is {"value": 147.5, "unit": "°"}
